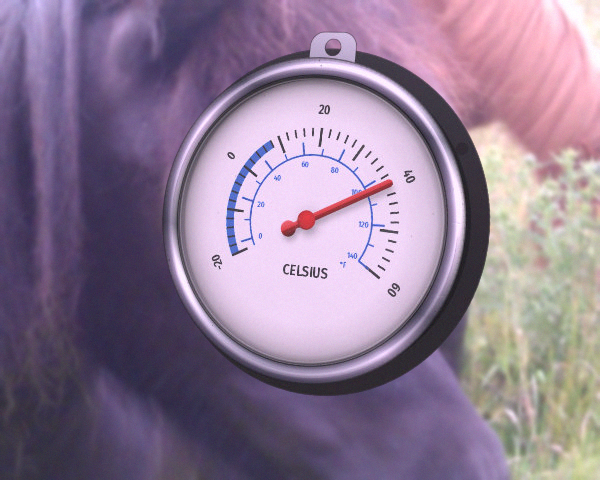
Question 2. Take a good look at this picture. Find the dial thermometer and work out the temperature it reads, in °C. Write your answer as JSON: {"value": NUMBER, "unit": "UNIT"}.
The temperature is {"value": 40, "unit": "°C"}
